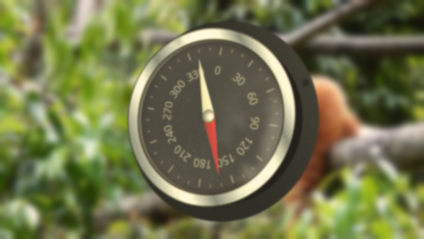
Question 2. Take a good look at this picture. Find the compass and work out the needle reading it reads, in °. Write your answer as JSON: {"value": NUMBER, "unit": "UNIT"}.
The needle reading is {"value": 160, "unit": "°"}
